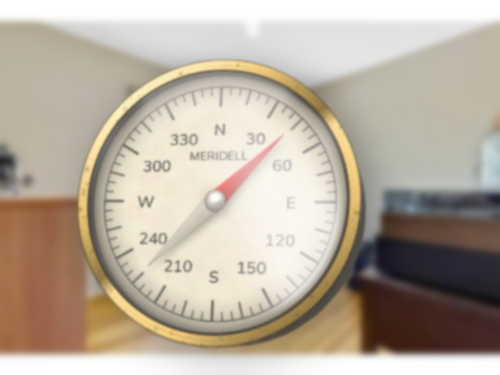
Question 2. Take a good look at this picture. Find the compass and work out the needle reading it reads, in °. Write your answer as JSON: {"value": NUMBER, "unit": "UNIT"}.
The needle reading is {"value": 45, "unit": "°"}
